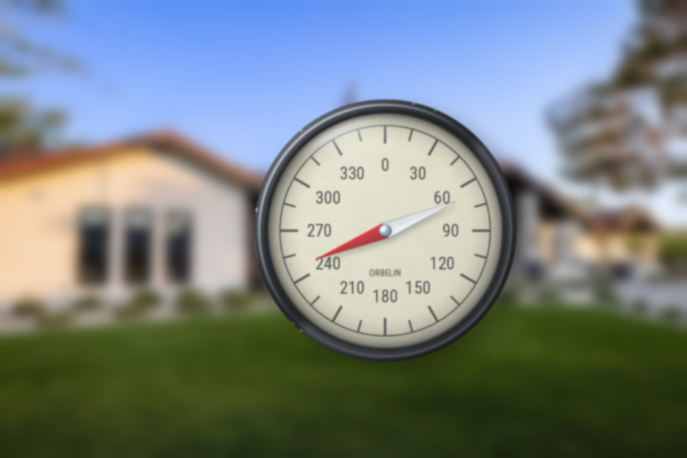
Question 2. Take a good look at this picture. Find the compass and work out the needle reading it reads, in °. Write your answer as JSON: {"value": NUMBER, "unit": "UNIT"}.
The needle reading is {"value": 247.5, "unit": "°"}
